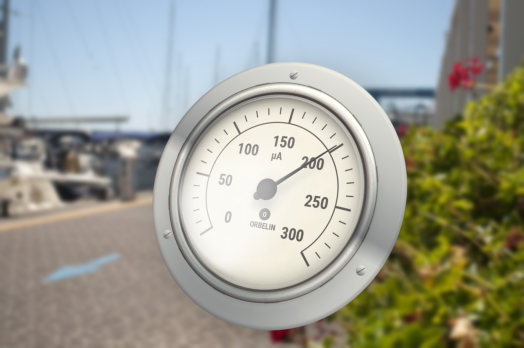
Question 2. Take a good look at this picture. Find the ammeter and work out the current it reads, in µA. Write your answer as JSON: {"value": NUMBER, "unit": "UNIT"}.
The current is {"value": 200, "unit": "µA"}
